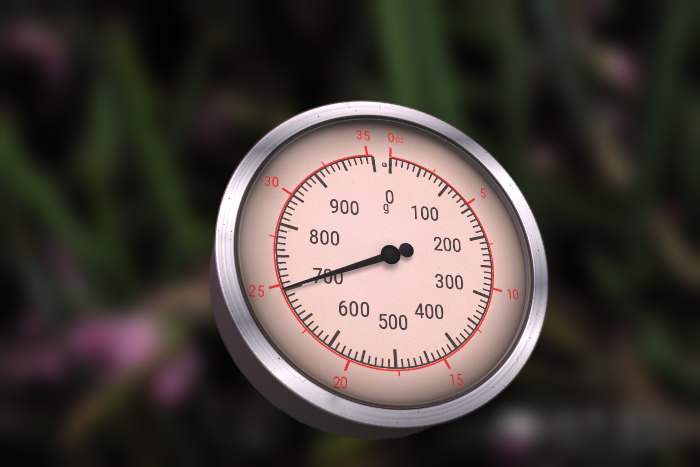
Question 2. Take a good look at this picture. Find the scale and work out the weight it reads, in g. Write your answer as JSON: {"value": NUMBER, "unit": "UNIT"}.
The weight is {"value": 700, "unit": "g"}
